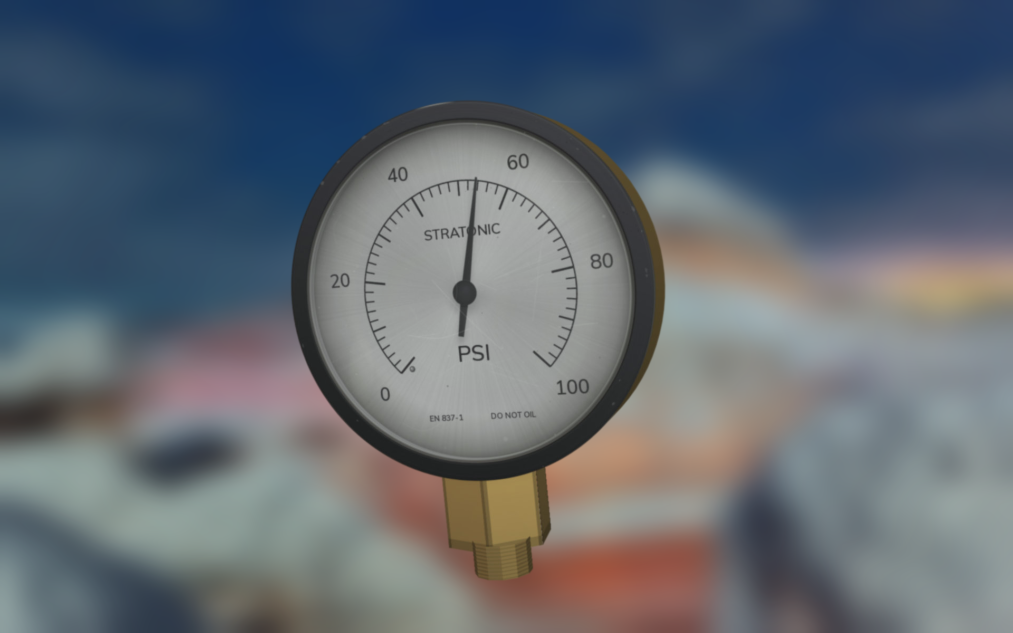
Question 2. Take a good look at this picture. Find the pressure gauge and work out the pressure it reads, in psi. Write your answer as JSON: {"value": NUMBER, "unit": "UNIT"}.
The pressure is {"value": 54, "unit": "psi"}
